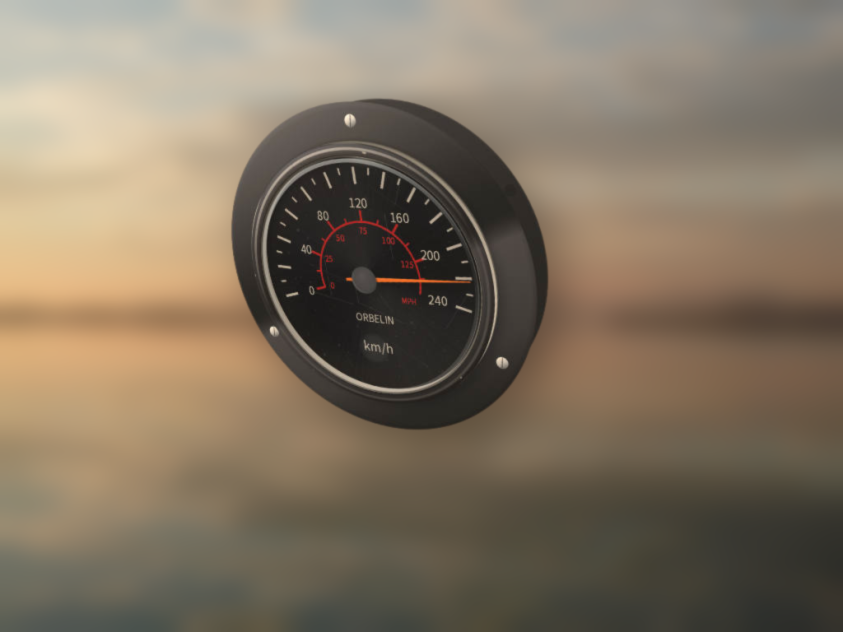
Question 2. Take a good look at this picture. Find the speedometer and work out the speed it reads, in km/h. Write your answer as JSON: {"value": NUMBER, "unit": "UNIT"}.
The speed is {"value": 220, "unit": "km/h"}
